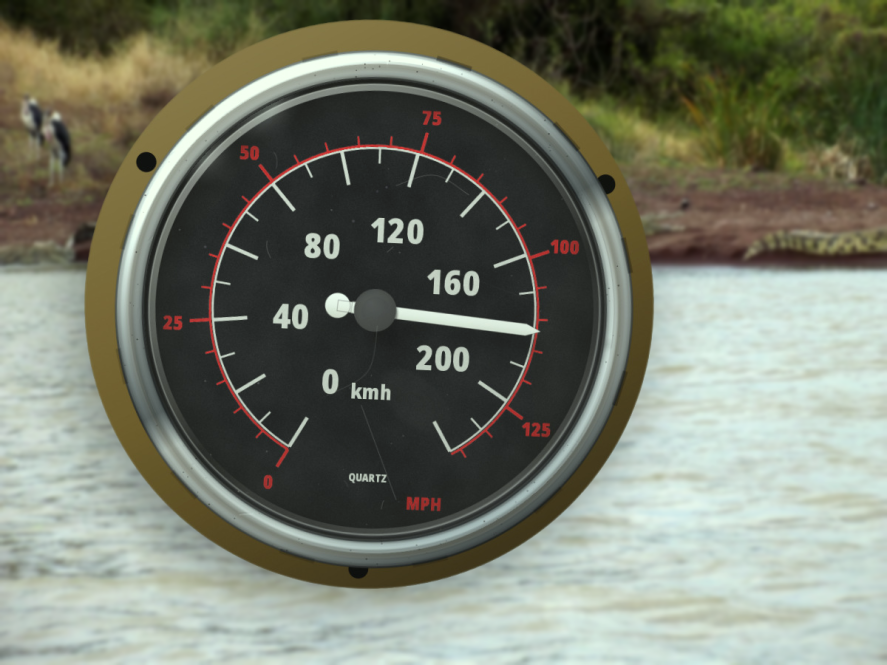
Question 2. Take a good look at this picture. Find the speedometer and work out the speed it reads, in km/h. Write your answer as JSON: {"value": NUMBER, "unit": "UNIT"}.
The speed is {"value": 180, "unit": "km/h"}
